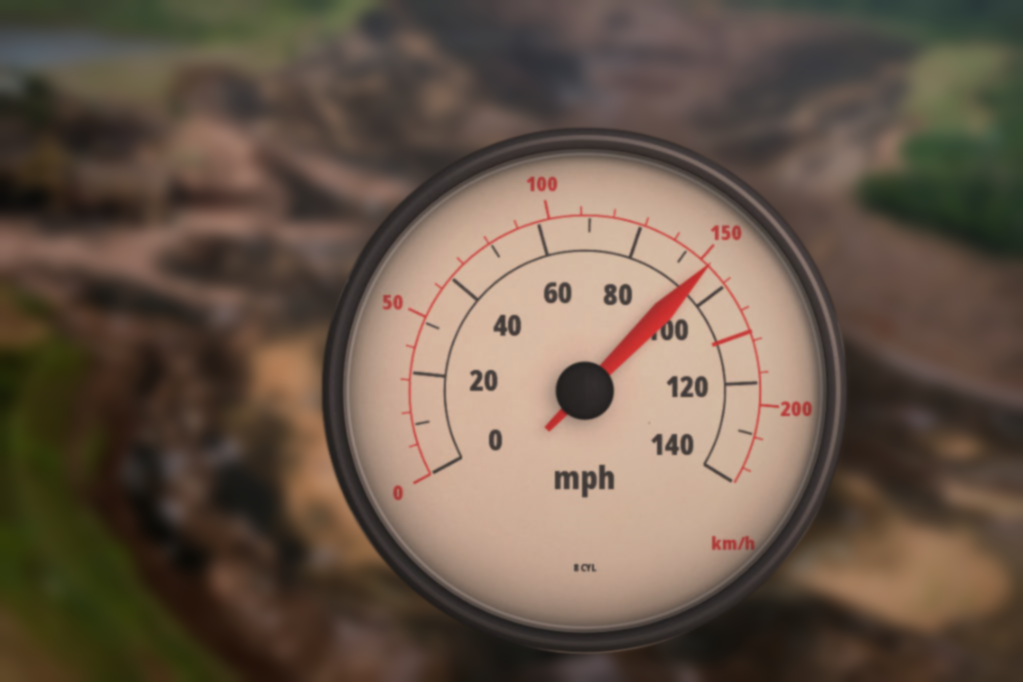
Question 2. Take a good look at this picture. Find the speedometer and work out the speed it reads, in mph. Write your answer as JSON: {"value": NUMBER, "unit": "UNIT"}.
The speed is {"value": 95, "unit": "mph"}
